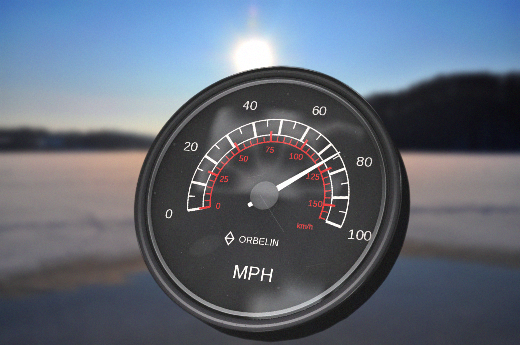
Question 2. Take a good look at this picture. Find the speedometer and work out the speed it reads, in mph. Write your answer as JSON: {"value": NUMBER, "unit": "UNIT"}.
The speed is {"value": 75, "unit": "mph"}
